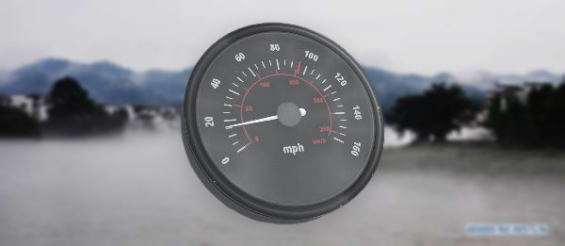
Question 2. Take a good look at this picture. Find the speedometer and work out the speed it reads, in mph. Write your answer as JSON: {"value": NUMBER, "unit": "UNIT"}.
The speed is {"value": 15, "unit": "mph"}
